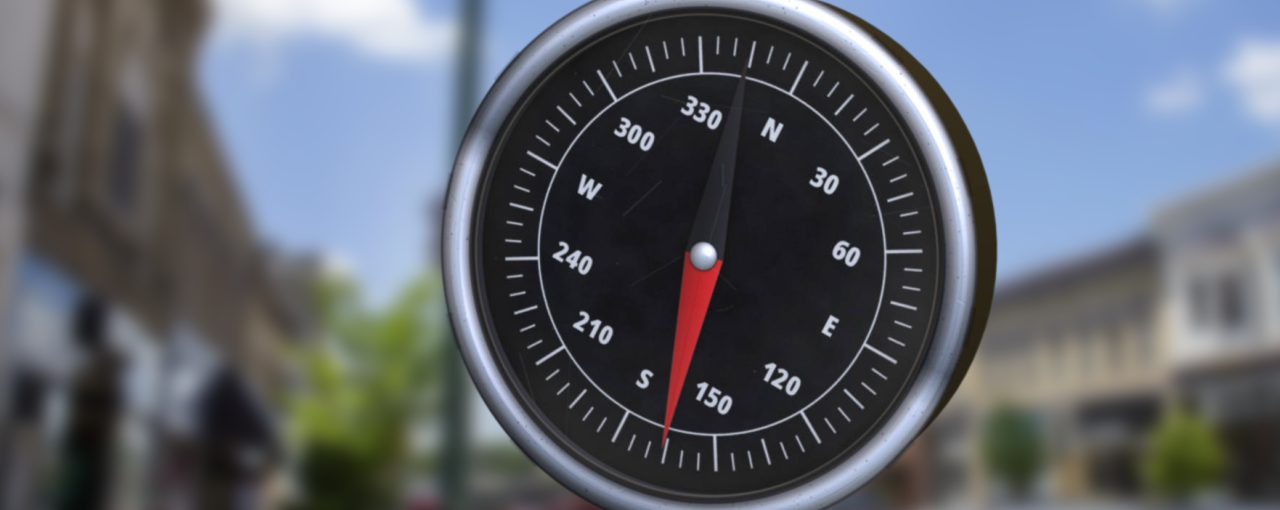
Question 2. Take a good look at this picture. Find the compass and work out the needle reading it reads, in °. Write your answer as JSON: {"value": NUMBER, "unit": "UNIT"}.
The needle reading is {"value": 165, "unit": "°"}
